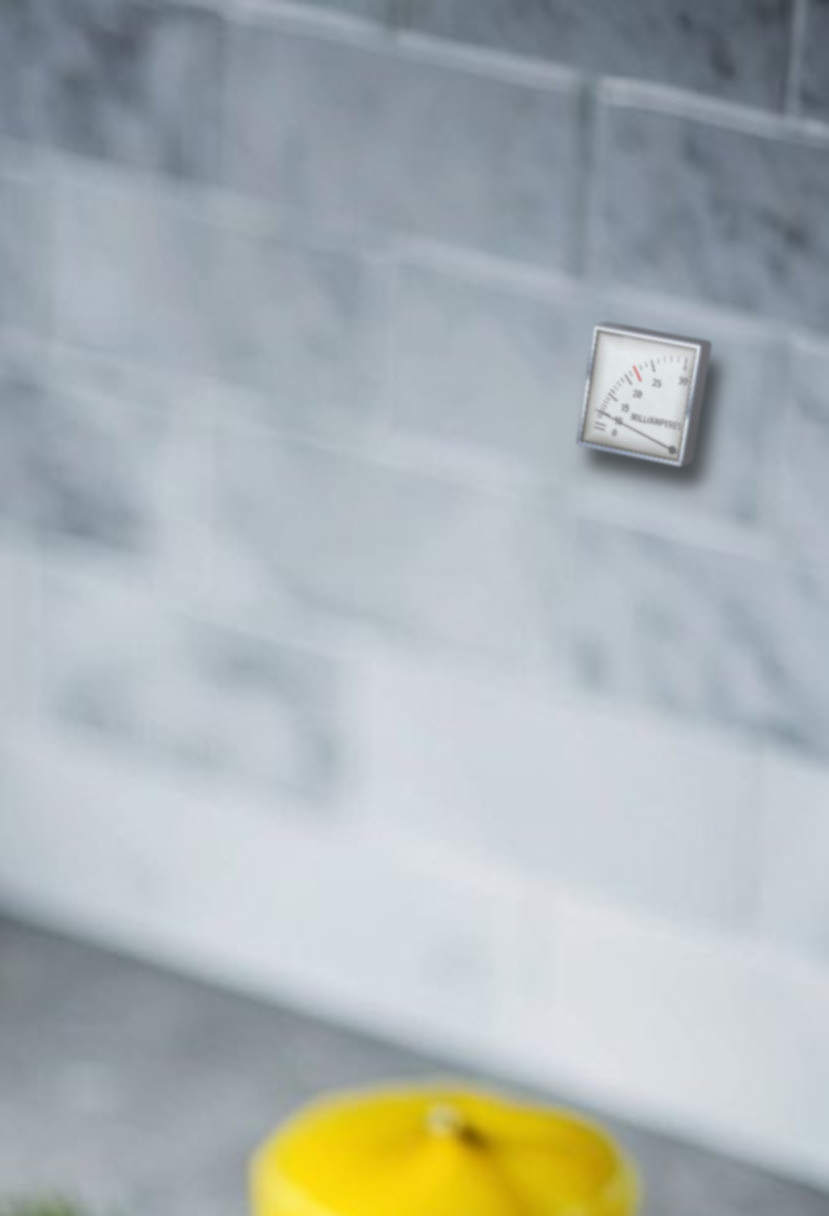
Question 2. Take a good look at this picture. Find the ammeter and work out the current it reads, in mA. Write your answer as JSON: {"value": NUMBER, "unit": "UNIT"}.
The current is {"value": 10, "unit": "mA"}
